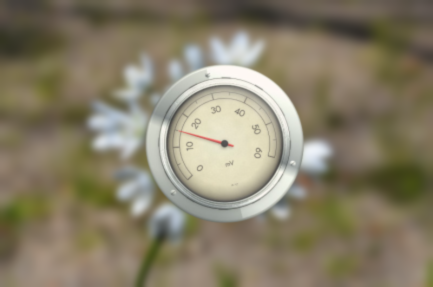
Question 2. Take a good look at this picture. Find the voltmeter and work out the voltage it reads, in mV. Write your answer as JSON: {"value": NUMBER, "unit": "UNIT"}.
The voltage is {"value": 15, "unit": "mV"}
